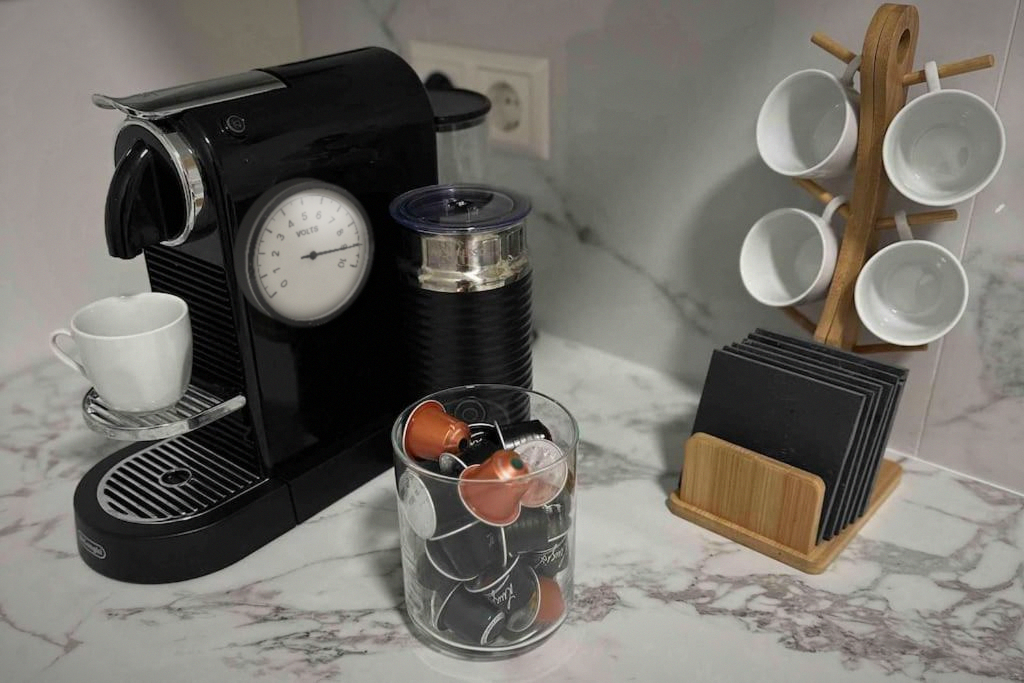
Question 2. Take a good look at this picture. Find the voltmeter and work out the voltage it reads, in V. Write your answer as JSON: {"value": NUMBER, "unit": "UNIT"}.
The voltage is {"value": 9, "unit": "V"}
